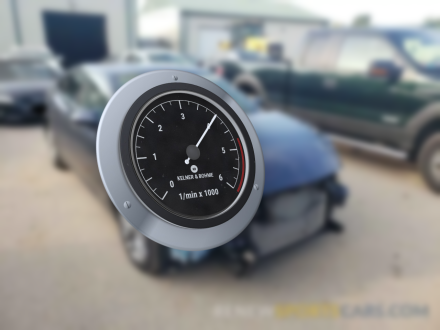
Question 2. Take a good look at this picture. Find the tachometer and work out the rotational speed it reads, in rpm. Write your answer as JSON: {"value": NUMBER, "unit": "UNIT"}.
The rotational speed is {"value": 4000, "unit": "rpm"}
